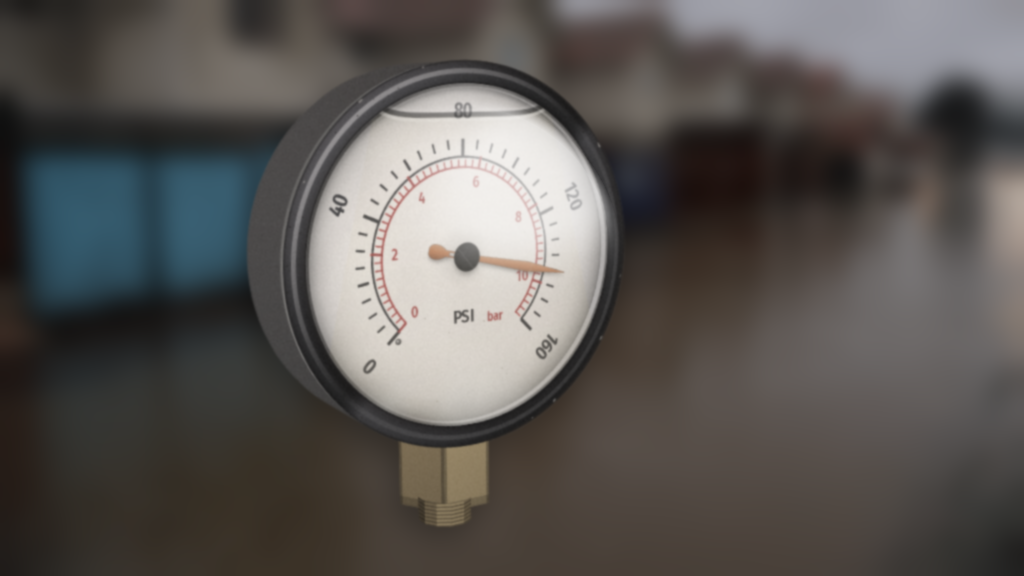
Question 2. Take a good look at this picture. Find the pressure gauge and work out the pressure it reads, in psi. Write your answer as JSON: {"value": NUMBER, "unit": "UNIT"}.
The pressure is {"value": 140, "unit": "psi"}
